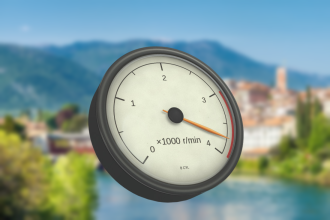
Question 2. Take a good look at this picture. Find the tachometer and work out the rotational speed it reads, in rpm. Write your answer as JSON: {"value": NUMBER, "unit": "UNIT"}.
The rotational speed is {"value": 3750, "unit": "rpm"}
